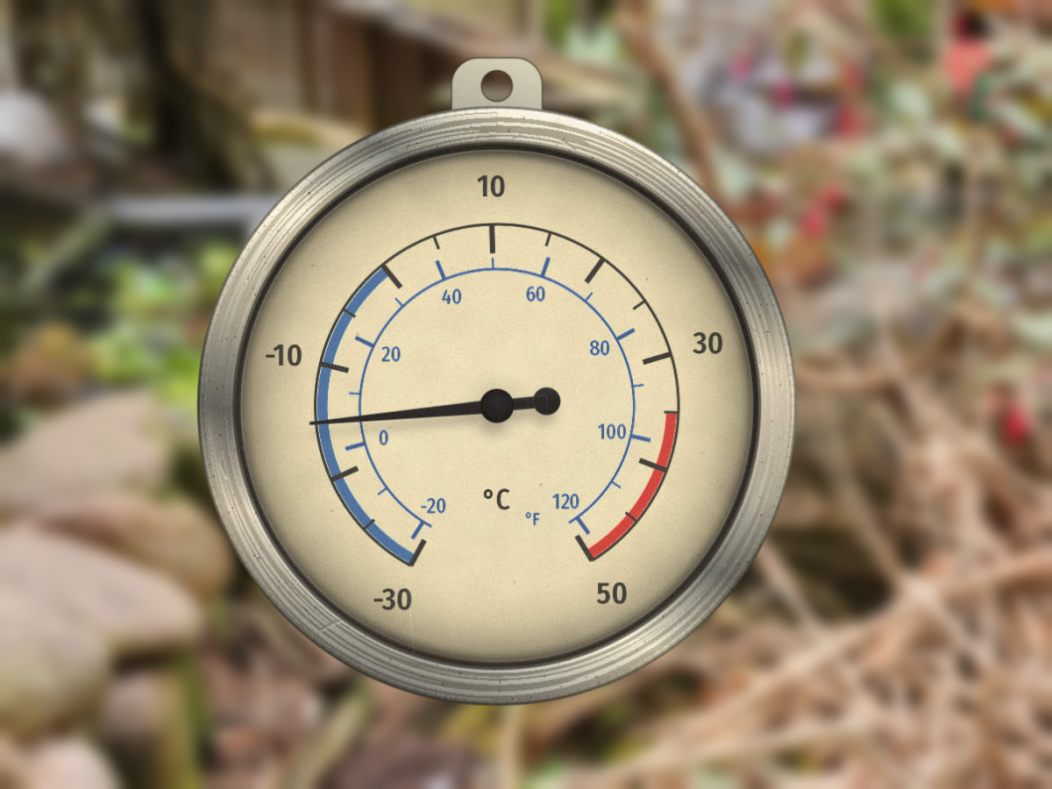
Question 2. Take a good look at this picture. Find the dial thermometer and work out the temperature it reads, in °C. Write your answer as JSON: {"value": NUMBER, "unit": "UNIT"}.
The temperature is {"value": -15, "unit": "°C"}
